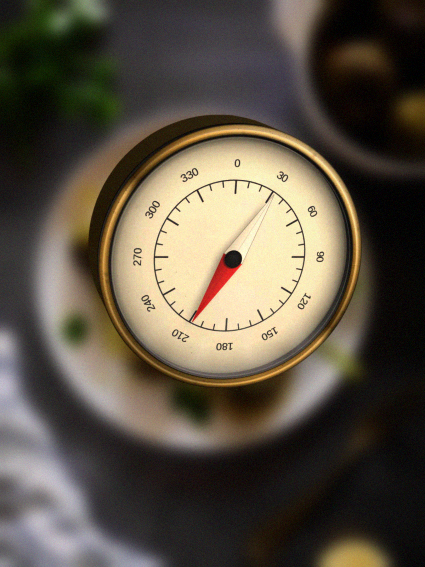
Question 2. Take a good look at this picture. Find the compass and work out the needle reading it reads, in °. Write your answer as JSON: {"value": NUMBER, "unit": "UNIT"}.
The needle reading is {"value": 210, "unit": "°"}
